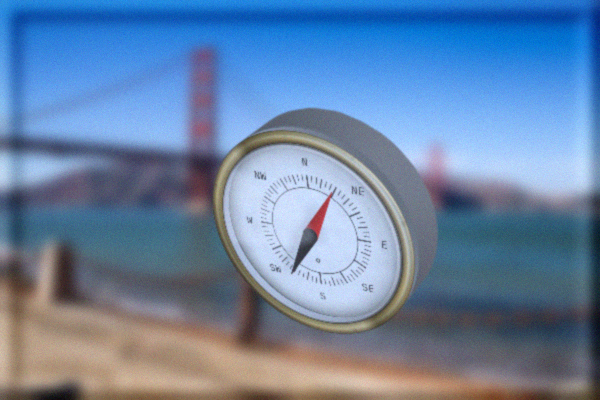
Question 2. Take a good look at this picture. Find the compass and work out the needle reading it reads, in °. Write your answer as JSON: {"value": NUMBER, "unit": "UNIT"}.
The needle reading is {"value": 30, "unit": "°"}
